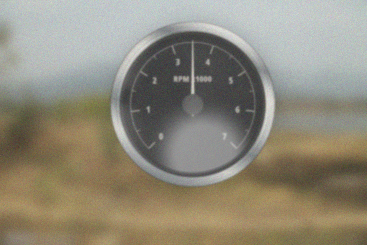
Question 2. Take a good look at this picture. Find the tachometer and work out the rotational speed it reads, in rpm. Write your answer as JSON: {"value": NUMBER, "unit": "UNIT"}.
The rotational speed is {"value": 3500, "unit": "rpm"}
